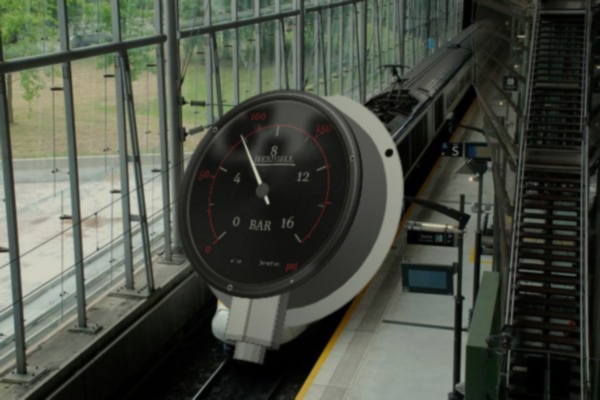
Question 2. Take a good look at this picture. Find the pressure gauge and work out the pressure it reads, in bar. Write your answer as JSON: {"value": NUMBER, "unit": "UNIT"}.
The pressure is {"value": 6, "unit": "bar"}
